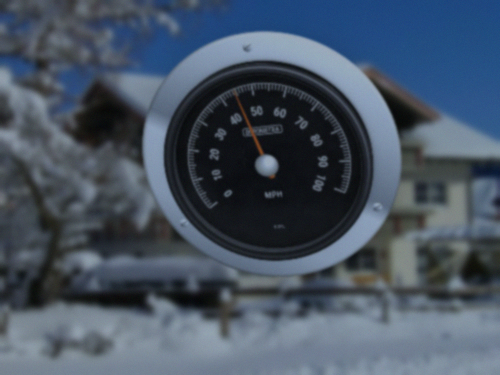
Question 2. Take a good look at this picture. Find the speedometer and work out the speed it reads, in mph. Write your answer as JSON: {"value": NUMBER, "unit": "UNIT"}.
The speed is {"value": 45, "unit": "mph"}
